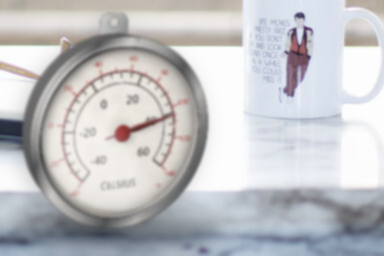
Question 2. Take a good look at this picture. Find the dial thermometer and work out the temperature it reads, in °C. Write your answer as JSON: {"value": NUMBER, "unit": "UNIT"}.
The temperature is {"value": 40, "unit": "°C"}
